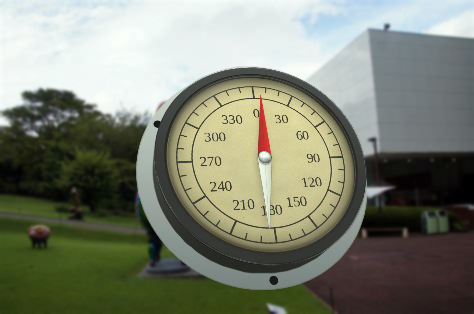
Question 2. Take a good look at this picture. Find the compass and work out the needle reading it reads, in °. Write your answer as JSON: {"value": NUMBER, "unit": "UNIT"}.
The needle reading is {"value": 5, "unit": "°"}
